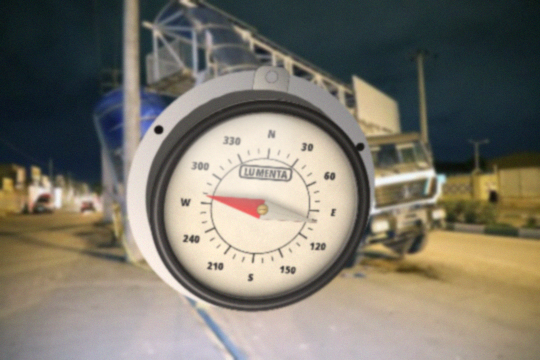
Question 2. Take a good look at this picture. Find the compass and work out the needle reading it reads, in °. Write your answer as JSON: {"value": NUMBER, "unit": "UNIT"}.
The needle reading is {"value": 280, "unit": "°"}
